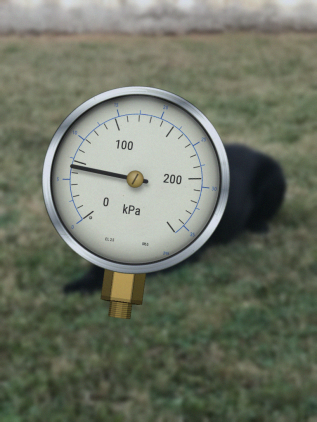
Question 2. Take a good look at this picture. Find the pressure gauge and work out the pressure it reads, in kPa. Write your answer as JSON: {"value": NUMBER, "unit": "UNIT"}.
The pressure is {"value": 45, "unit": "kPa"}
